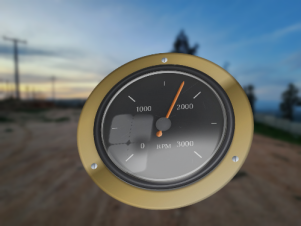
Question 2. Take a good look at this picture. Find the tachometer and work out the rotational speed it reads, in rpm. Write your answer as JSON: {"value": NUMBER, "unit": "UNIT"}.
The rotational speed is {"value": 1750, "unit": "rpm"}
